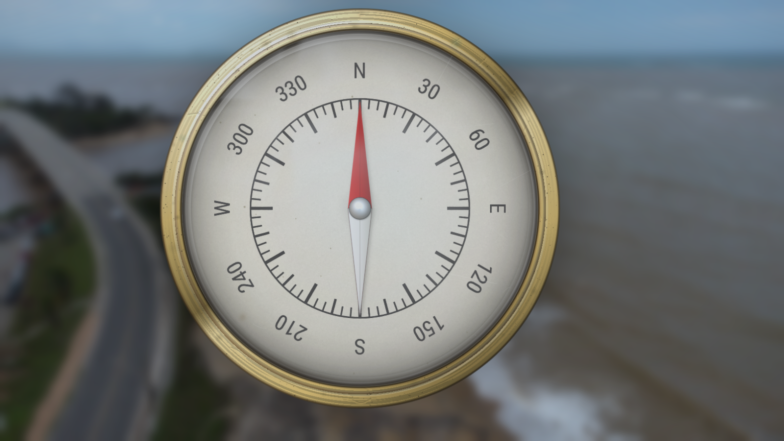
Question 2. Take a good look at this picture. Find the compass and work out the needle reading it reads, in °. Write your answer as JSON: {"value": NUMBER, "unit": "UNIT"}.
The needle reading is {"value": 0, "unit": "°"}
